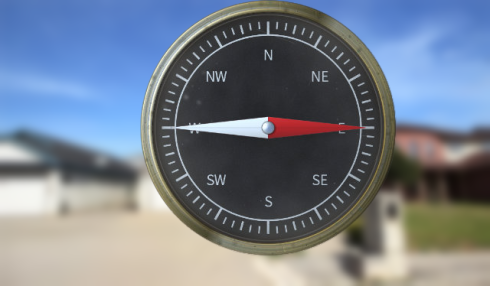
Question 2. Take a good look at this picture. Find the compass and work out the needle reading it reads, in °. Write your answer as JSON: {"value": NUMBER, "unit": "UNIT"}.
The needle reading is {"value": 90, "unit": "°"}
